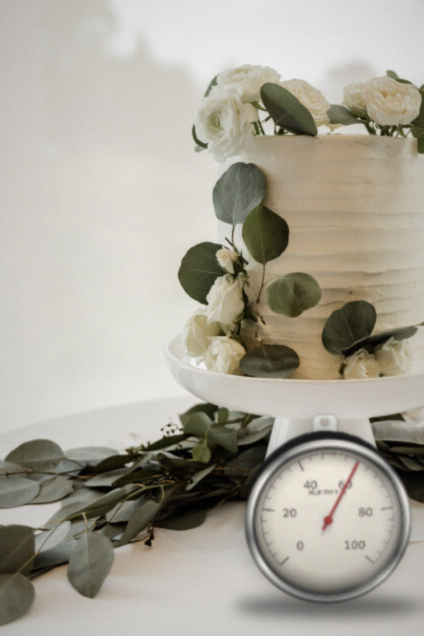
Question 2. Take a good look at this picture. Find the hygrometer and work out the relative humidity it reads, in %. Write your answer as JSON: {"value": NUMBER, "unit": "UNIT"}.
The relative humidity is {"value": 60, "unit": "%"}
